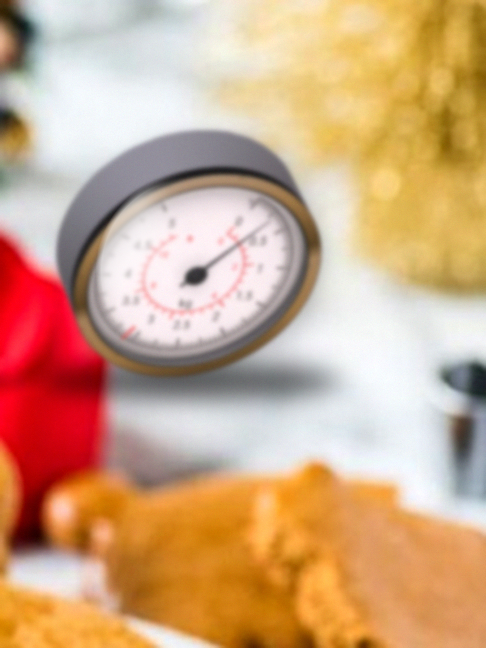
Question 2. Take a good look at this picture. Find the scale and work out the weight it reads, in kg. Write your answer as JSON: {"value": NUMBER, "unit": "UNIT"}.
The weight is {"value": 0.25, "unit": "kg"}
